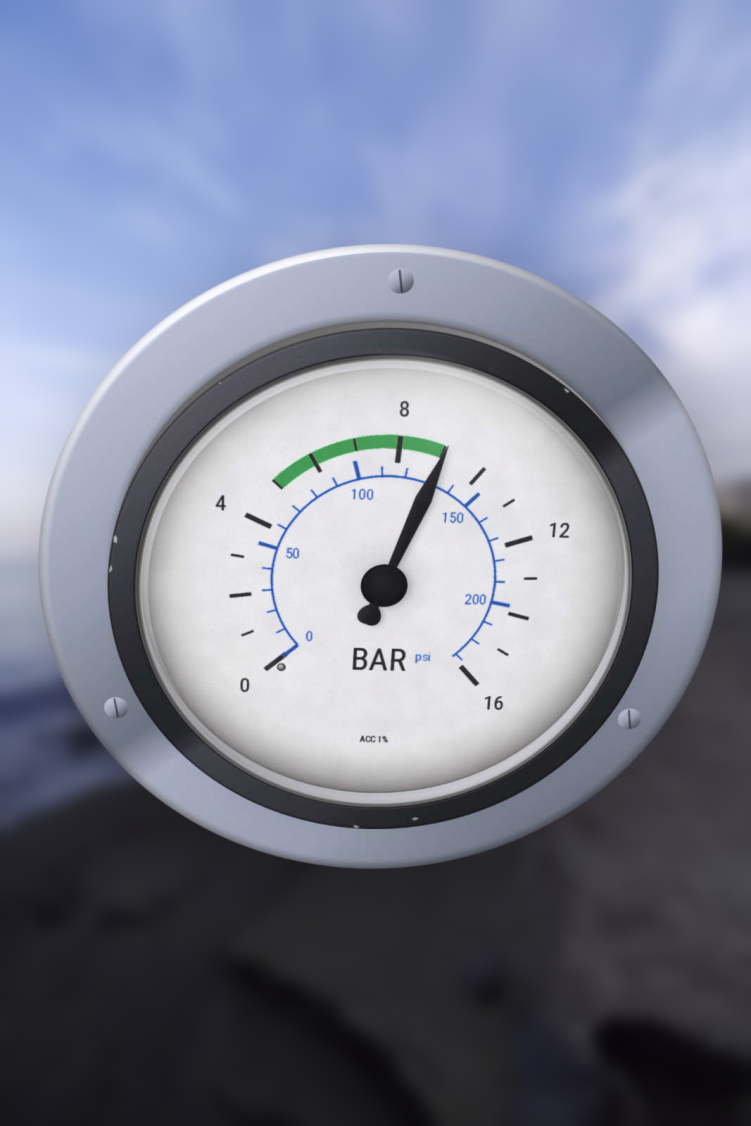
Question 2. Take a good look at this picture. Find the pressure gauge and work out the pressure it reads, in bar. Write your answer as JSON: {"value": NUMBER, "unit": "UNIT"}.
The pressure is {"value": 9, "unit": "bar"}
